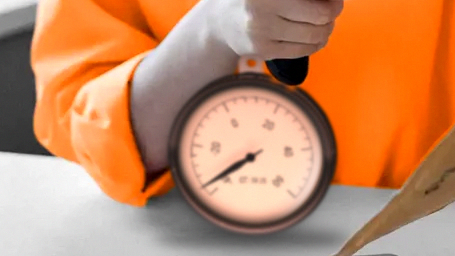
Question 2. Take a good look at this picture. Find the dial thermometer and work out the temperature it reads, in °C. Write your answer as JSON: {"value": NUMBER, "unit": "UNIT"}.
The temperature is {"value": -36, "unit": "°C"}
